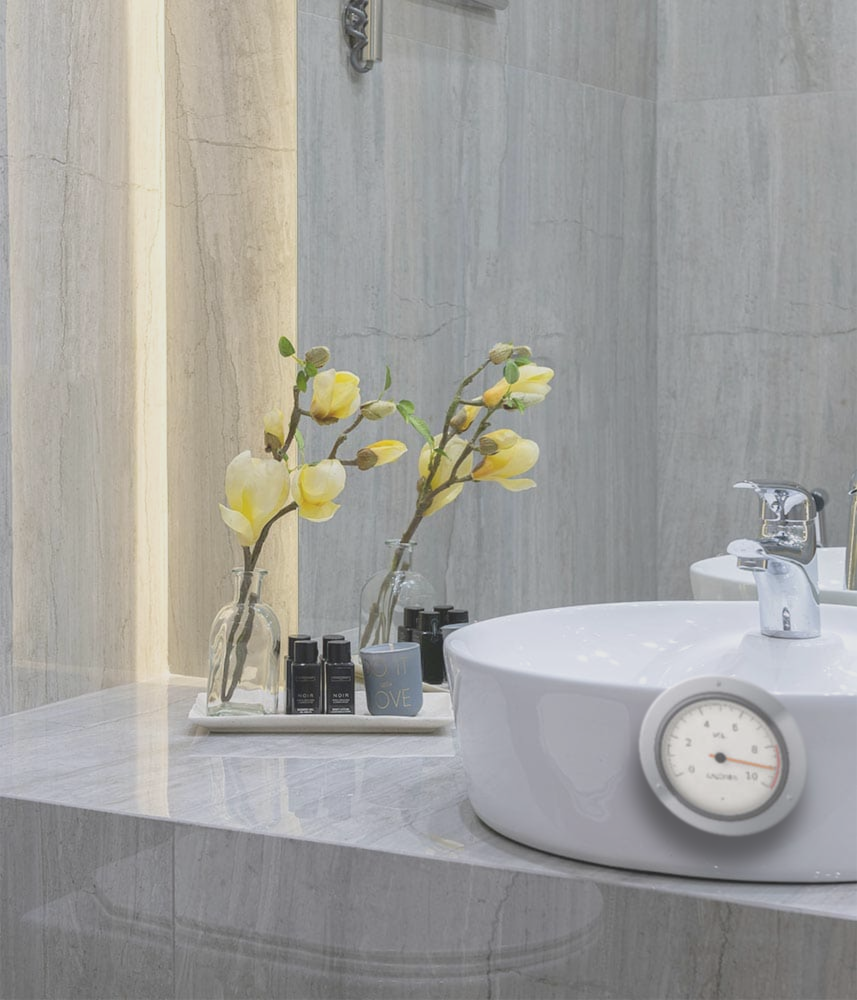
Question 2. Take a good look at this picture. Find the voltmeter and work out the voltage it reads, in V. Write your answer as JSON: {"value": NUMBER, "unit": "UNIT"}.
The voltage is {"value": 9, "unit": "V"}
